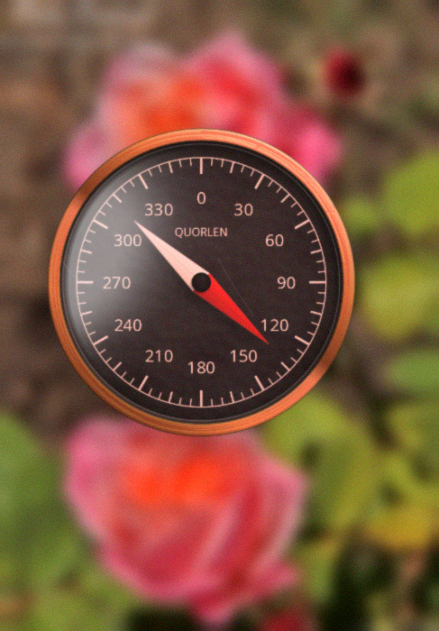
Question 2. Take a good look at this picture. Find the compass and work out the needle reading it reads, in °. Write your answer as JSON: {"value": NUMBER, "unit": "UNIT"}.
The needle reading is {"value": 132.5, "unit": "°"}
